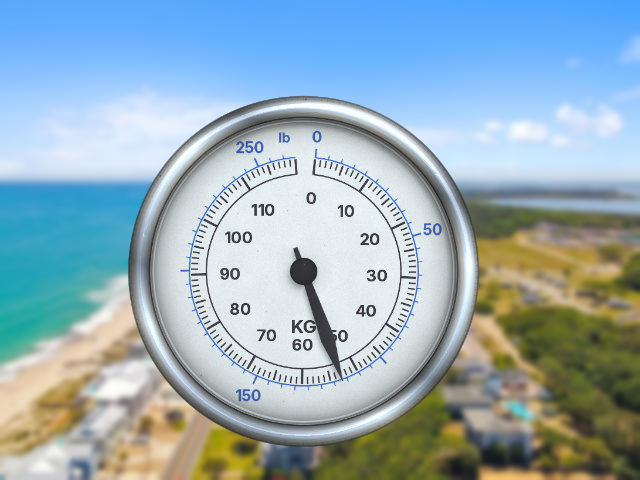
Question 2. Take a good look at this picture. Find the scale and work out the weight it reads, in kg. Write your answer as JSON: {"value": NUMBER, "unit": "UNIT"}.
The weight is {"value": 53, "unit": "kg"}
